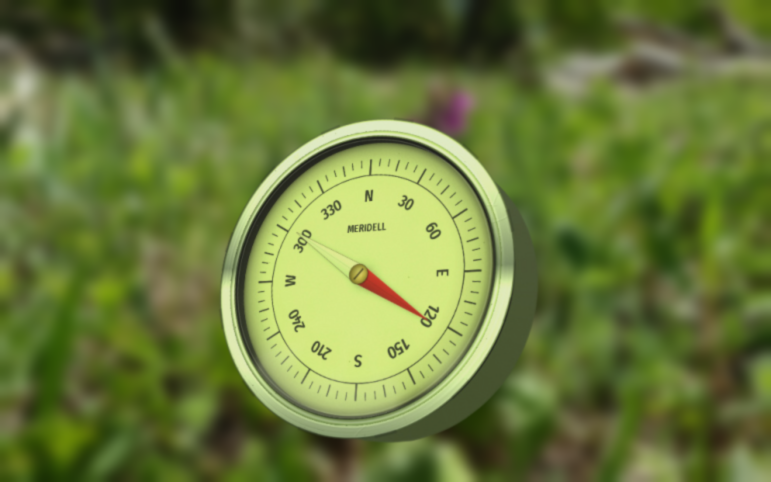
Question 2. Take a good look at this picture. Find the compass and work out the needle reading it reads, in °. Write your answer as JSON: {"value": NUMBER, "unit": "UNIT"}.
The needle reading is {"value": 122.5, "unit": "°"}
